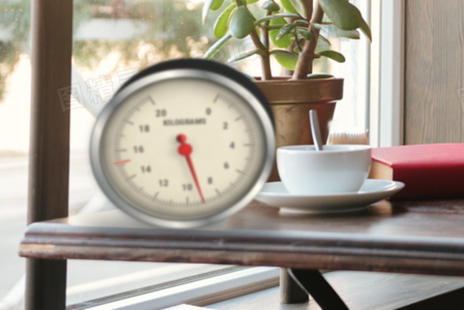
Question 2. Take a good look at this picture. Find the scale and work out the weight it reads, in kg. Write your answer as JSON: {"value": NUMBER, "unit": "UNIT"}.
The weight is {"value": 9, "unit": "kg"}
